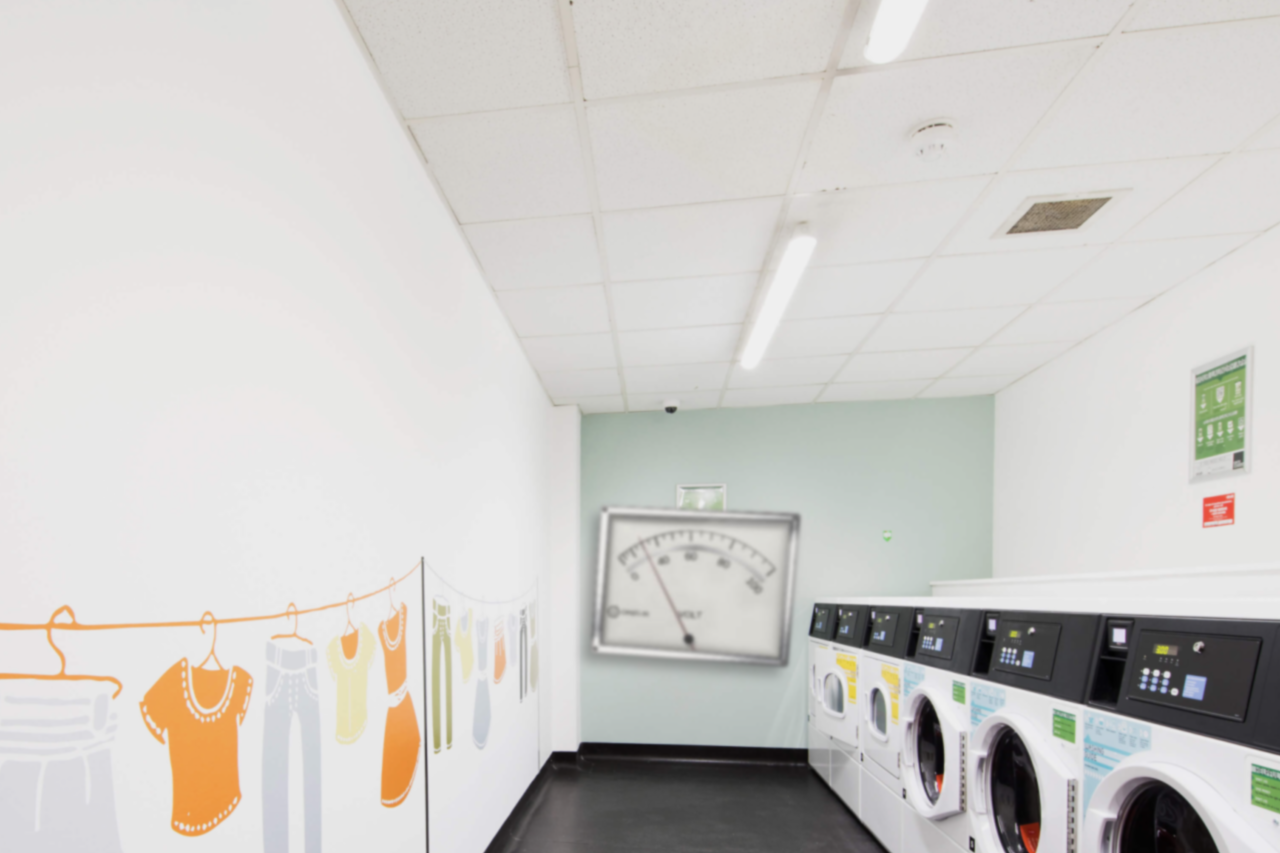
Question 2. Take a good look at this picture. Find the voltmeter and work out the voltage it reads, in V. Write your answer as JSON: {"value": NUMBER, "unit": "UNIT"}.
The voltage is {"value": 30, "unit": "V"}
